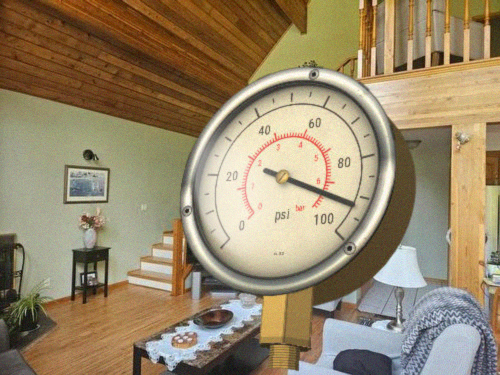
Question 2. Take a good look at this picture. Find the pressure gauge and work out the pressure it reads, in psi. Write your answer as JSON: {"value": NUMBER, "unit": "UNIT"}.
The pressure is {"value": 92.5, "unit": "psi"}
